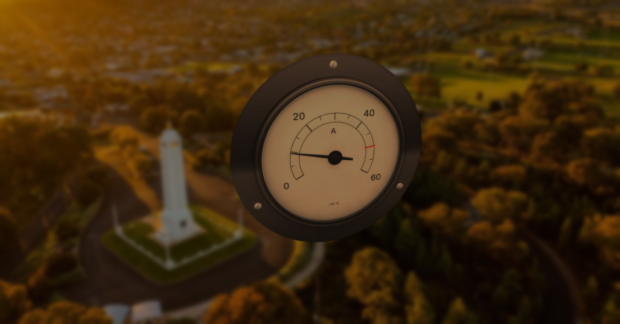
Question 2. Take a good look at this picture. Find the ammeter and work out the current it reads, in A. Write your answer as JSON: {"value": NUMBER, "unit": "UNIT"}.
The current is {"value": 10, "unit": "A"}
